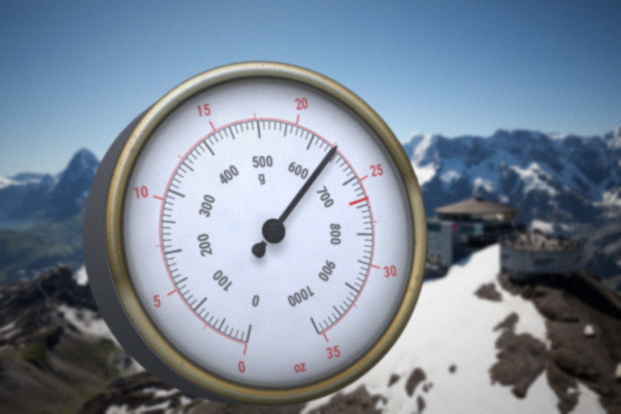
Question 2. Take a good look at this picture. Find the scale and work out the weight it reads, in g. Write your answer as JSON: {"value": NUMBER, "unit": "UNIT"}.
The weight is {"value": 640, "unit": "g"}
